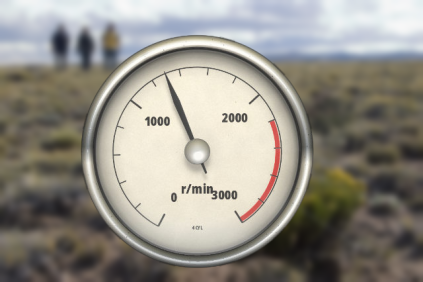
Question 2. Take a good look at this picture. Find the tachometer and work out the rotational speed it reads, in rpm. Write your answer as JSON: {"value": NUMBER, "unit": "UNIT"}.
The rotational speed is {"value": 1300, "unit": "rpm"}
